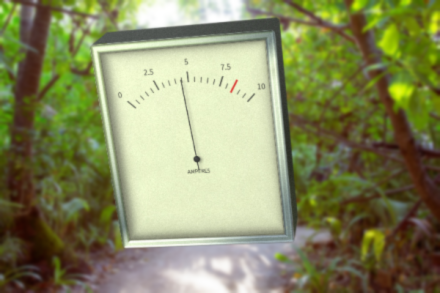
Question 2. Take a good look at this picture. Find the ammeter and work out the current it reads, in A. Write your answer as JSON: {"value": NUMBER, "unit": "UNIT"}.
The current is {"value": 4.5, "unit": "A"}
